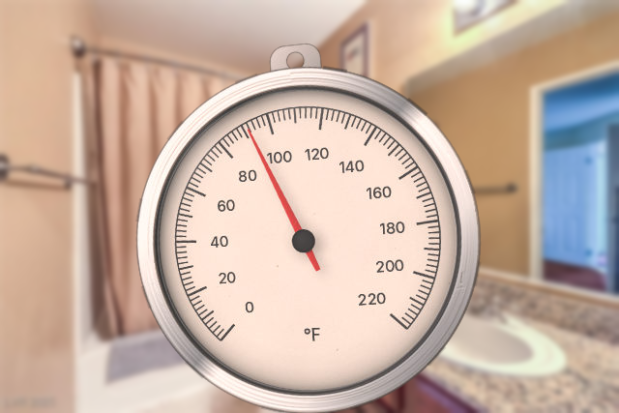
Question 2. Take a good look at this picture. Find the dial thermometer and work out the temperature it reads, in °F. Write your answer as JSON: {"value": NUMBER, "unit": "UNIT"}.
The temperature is {"value": 92, "unit": "°F"}
